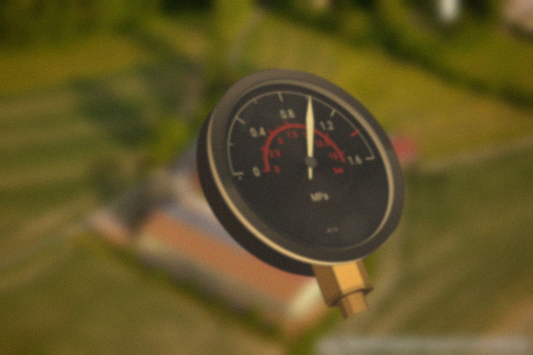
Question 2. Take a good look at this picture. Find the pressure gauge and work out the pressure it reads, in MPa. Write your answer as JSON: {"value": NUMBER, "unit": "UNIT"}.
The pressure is {"value": 1, "unit": "MPa"}
